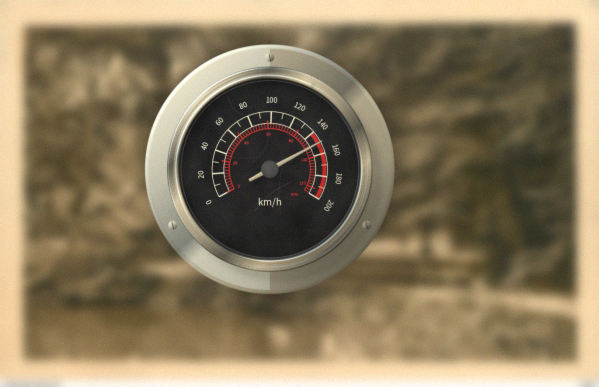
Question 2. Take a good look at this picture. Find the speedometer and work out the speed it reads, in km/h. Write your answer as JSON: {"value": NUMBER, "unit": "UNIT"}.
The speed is {"value": 150, "unit": "km/h"}
